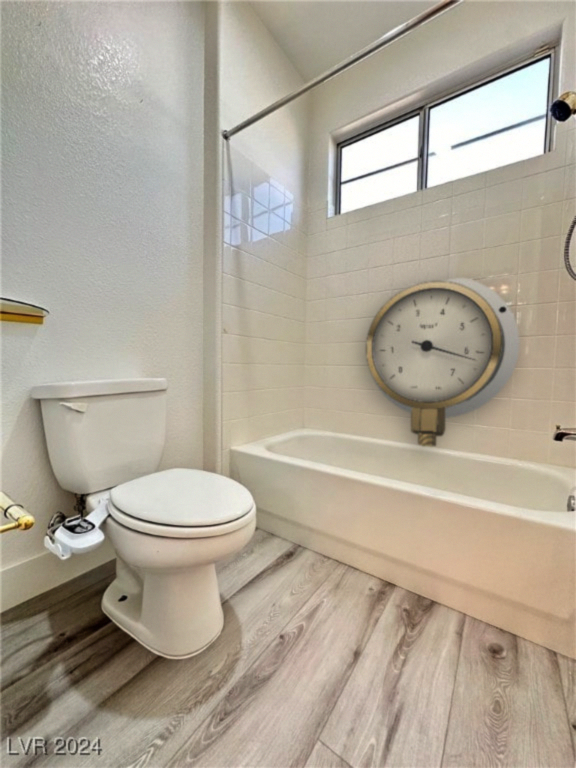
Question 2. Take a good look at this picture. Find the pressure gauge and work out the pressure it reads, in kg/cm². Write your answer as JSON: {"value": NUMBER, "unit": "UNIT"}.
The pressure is {"value": 6.25, "unit": "kg/cm²"}
